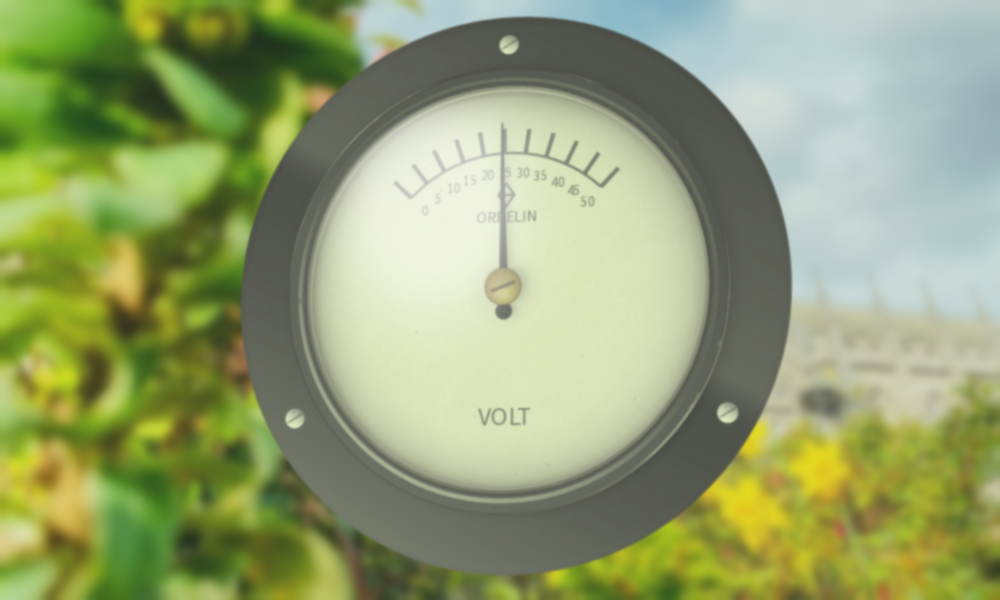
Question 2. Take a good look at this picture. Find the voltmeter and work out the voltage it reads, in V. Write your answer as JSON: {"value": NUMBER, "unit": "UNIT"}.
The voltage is {"value": 25, "unit": "V"}
